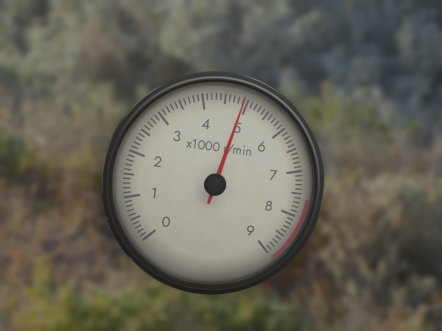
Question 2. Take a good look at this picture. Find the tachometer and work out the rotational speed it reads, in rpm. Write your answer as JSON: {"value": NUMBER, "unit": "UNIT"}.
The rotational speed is {"value": 4900, "unit": "rpm"}
